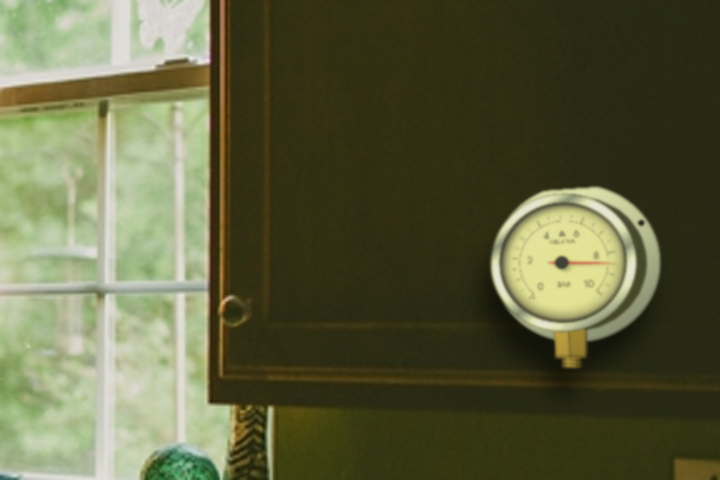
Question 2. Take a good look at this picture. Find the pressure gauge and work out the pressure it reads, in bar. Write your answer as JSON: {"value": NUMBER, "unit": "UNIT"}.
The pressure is {"value": 8.5, "unit": "bar"}
